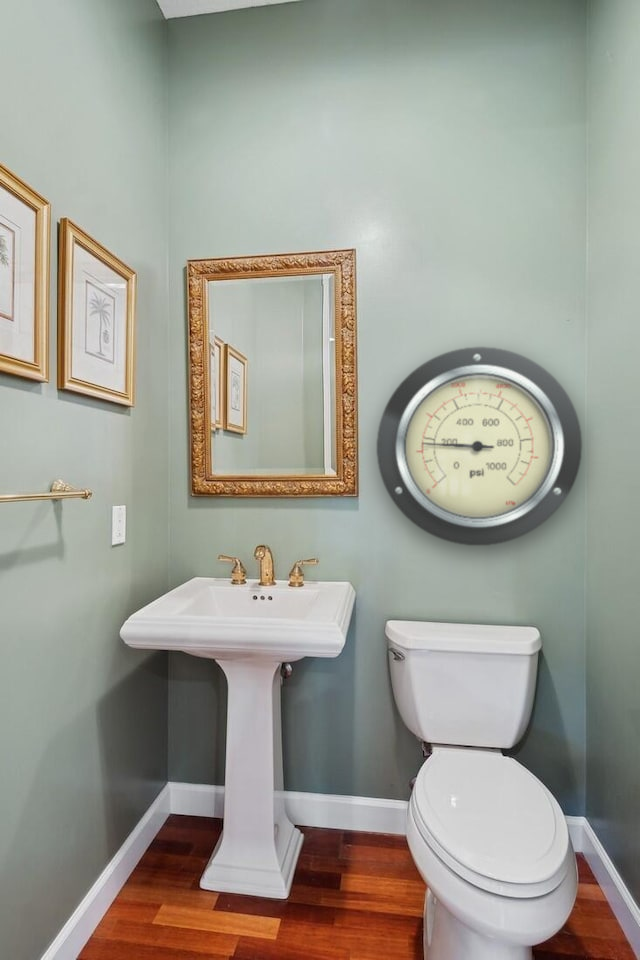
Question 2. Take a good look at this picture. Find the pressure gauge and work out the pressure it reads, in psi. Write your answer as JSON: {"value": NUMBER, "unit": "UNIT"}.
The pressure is {"value": 175, "unit": "psi"}
